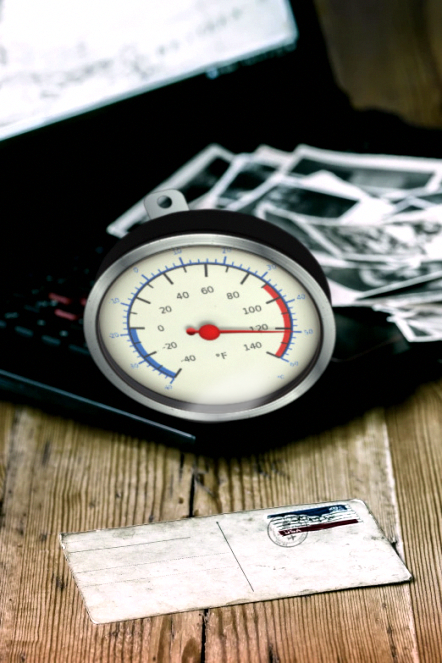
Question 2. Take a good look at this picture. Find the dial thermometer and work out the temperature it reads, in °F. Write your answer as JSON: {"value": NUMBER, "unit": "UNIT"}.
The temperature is {"value": 120, "unit": "°F"}
